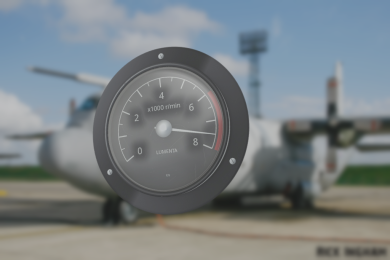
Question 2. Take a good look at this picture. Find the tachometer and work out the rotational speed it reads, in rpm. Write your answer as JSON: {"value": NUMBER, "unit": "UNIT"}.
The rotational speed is {"value": 7500, "unit": "rpm"}
